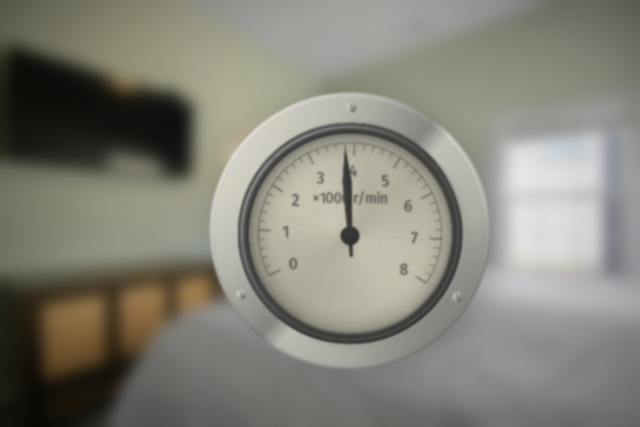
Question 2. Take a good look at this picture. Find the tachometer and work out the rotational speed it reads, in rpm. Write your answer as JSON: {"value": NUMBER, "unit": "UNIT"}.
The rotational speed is {"value": 3800, "unit": "rpm"}
